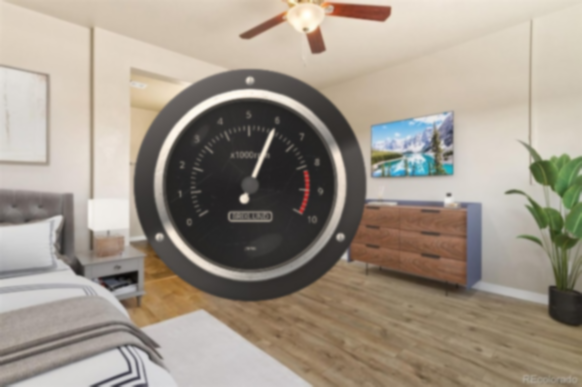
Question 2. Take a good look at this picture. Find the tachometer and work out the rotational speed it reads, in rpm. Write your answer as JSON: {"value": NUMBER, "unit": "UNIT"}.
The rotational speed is {"value": 6000, "unit": "rpm"}
